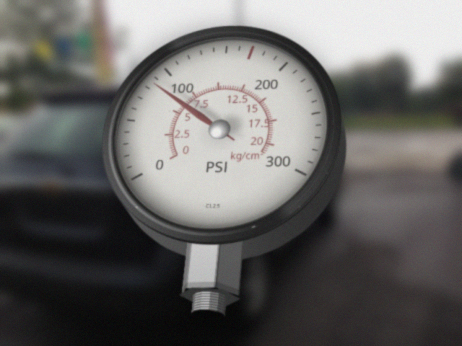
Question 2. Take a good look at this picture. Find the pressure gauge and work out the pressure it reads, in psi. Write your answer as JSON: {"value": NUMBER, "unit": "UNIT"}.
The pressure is {"value": 85, "unit": "psi"}
